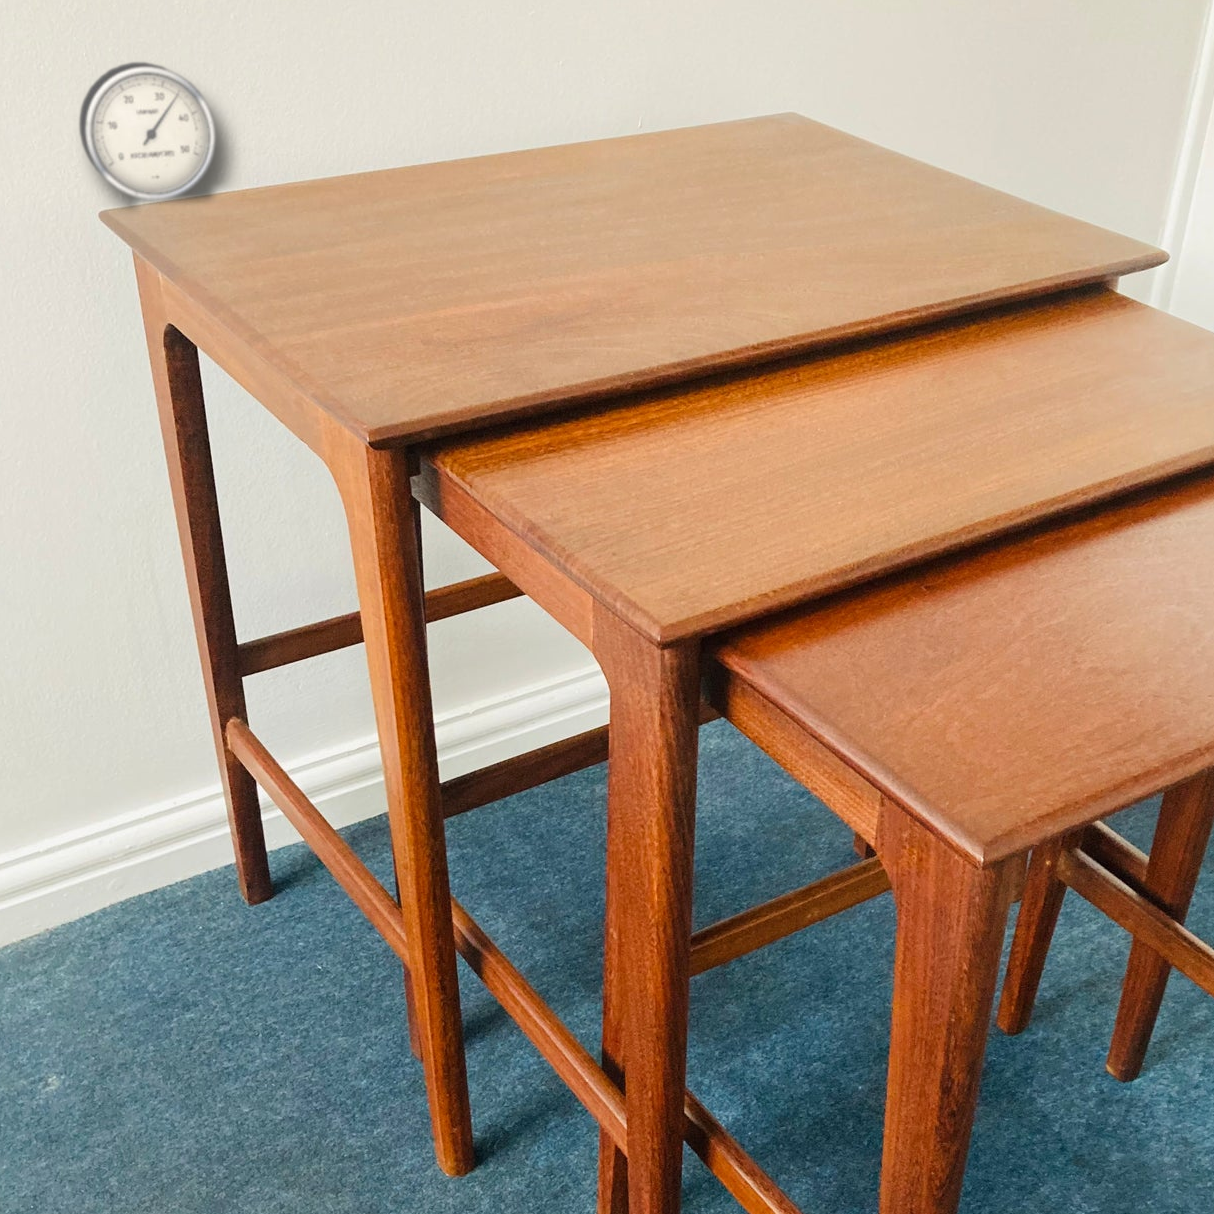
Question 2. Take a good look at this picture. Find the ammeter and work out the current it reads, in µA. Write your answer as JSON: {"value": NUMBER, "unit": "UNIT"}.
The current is {"value": 34, "unit": "µA"}
